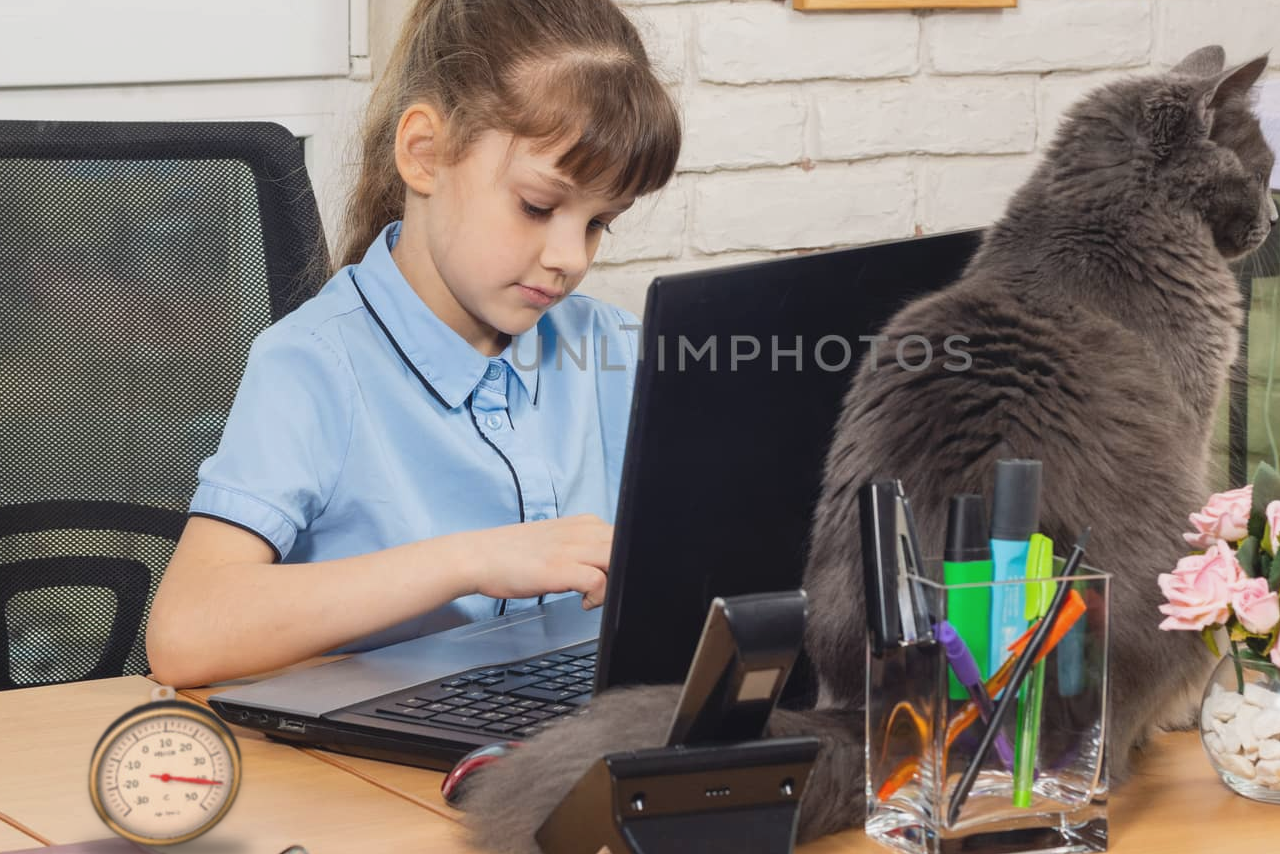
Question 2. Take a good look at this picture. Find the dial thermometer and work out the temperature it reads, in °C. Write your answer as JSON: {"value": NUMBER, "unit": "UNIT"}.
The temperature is {"value": 40, "unit": "°C"}
